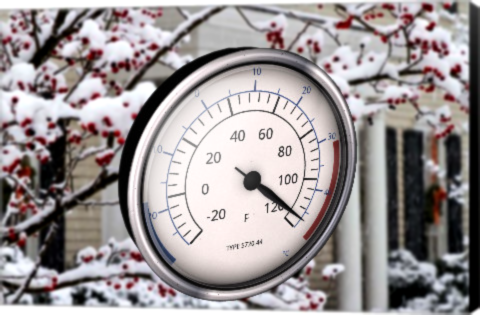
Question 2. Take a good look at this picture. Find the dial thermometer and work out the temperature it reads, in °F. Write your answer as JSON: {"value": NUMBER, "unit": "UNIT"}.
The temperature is {"value": 116, "unit": "°F"}
